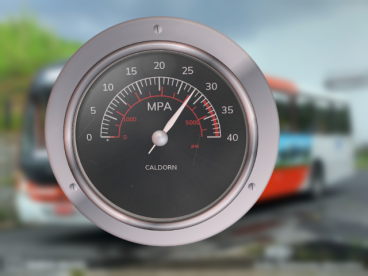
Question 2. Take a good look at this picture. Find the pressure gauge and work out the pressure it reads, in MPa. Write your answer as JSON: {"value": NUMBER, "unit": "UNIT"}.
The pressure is {"value": 28, "unit": "MPa"}
